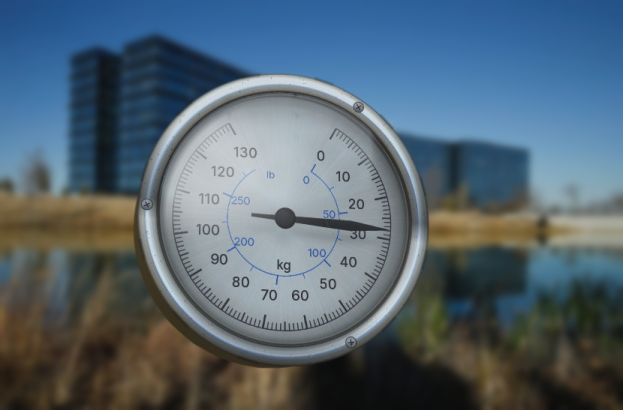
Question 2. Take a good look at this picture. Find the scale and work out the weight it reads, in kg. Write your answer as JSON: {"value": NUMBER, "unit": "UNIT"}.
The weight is {"value": 28, "unit": "kg"}
